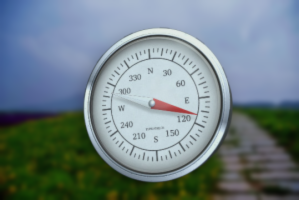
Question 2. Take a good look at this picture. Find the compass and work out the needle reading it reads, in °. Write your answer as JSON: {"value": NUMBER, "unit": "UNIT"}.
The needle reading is {"value": 110, "unit": "°"}
